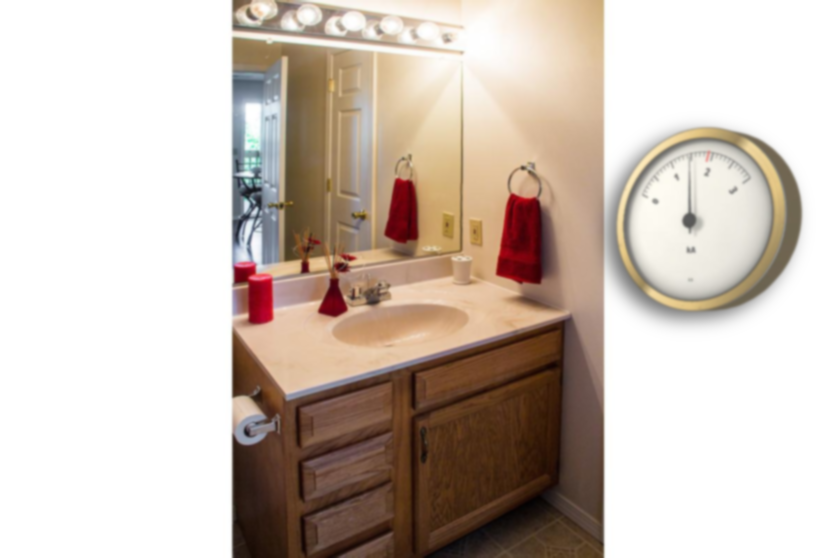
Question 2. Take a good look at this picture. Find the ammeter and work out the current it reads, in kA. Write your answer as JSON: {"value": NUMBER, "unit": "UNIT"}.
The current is {"value": 1.5, "unit": "kA"}
